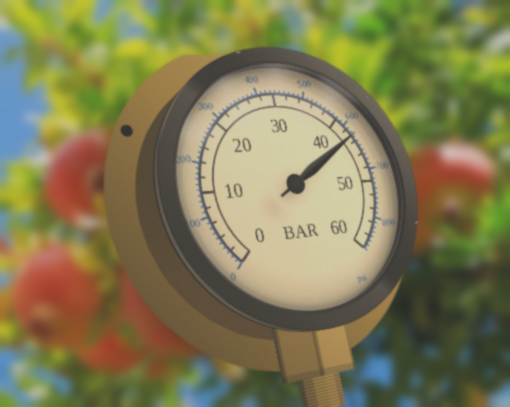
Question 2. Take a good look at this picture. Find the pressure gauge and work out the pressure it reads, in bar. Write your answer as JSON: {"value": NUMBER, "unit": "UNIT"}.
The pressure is {"value": 43, "unit": "bar"}
